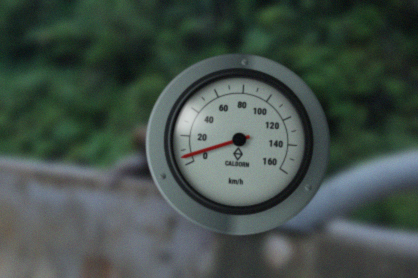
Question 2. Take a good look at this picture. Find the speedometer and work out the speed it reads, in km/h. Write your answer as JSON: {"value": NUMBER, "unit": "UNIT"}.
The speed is {"value": 5, "unit": "km/h"}
